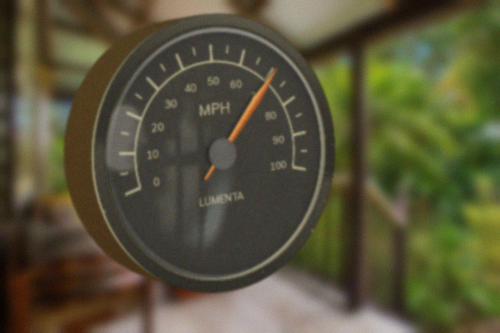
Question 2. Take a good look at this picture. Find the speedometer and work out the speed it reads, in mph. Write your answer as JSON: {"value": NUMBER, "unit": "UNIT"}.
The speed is {"value": 70, "unit": "mph"}
